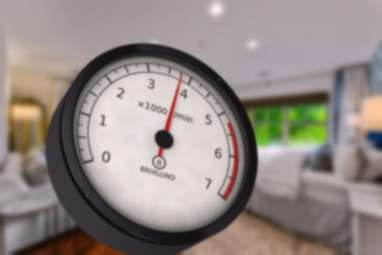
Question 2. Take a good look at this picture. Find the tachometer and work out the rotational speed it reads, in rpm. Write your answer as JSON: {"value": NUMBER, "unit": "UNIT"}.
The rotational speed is {"value": 3750, "unit": "rpm"}
